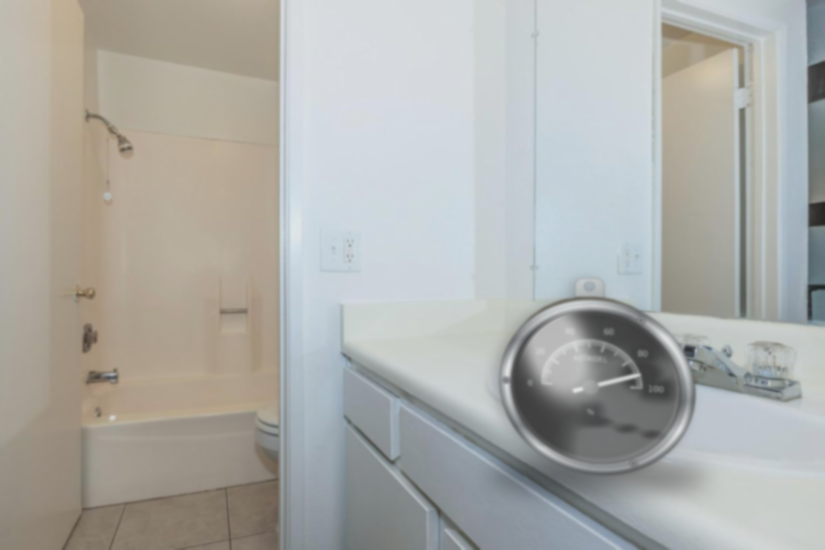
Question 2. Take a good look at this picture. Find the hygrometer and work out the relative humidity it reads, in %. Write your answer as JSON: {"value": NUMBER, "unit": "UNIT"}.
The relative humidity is {"value": 90, "unit": "%"}
